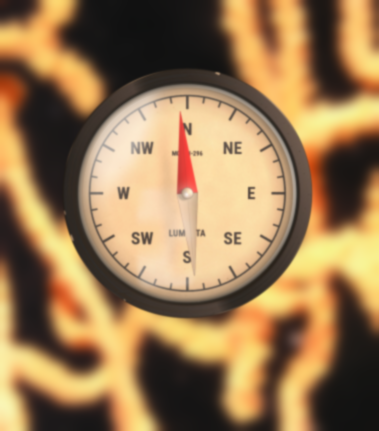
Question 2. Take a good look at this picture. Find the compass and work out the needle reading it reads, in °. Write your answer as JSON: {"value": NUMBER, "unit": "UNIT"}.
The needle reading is {"value": 355, "unit": "°"}
